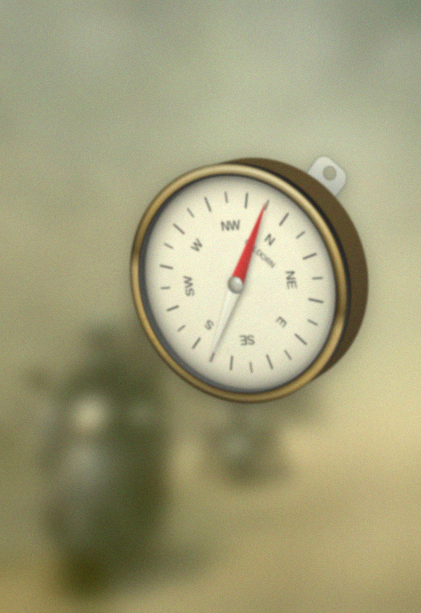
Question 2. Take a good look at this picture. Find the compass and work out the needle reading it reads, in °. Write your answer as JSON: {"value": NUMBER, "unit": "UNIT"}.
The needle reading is {"value": 345, "unit": "°"}
